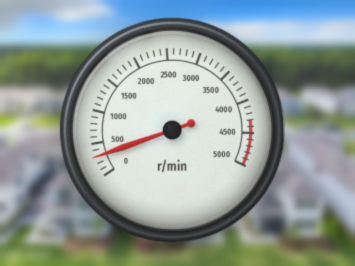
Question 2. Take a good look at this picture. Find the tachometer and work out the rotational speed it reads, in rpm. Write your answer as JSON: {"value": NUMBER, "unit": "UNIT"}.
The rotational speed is {"value": 300, "unit": "rpm"}
